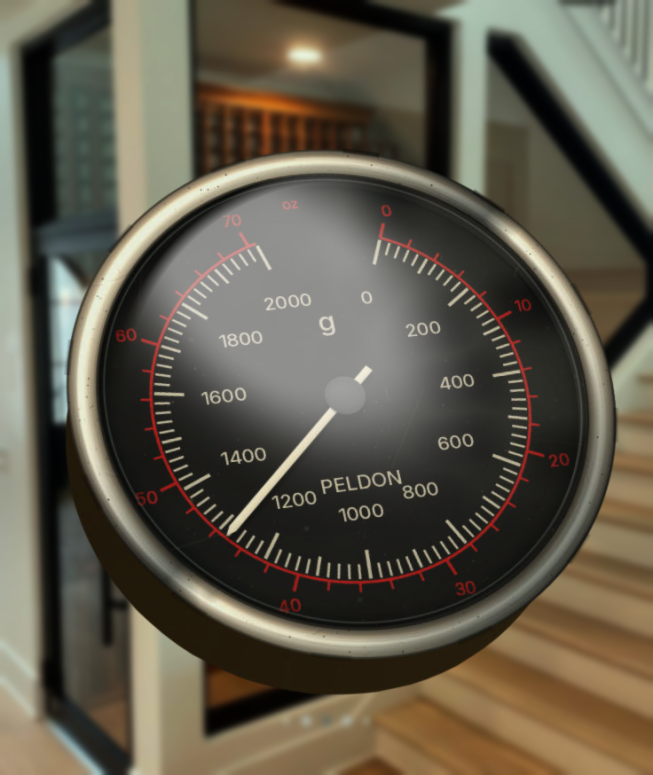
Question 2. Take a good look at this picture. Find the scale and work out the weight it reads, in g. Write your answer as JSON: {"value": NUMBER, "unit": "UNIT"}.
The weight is {"value": 1280, "unit": "g"}
